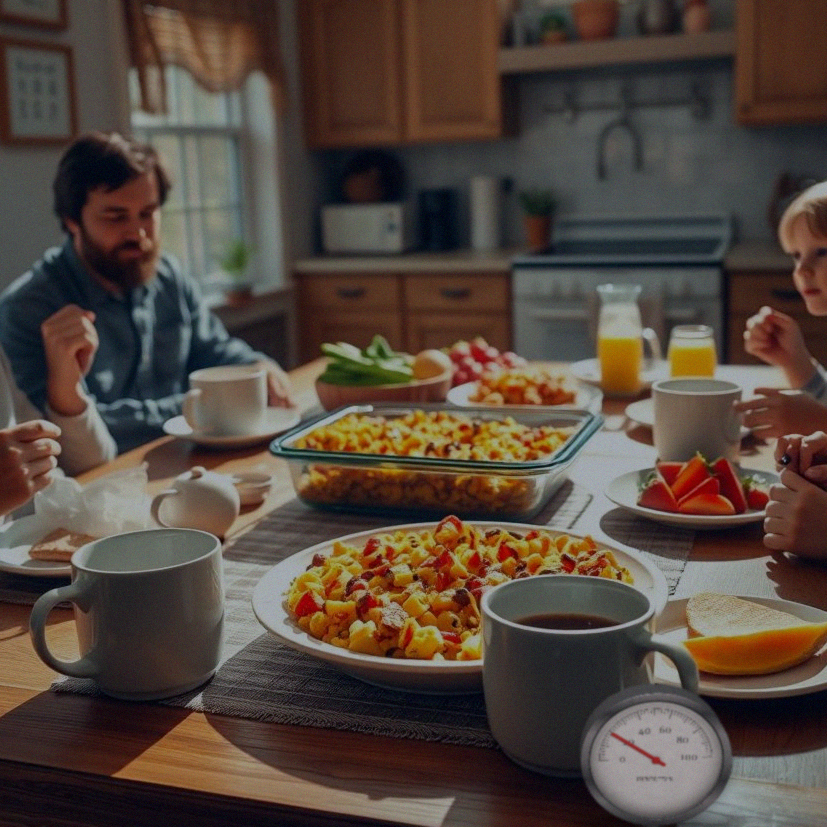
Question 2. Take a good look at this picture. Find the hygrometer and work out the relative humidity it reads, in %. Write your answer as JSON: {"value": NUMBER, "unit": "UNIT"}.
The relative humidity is {"value": 20, "unit": "%"}
